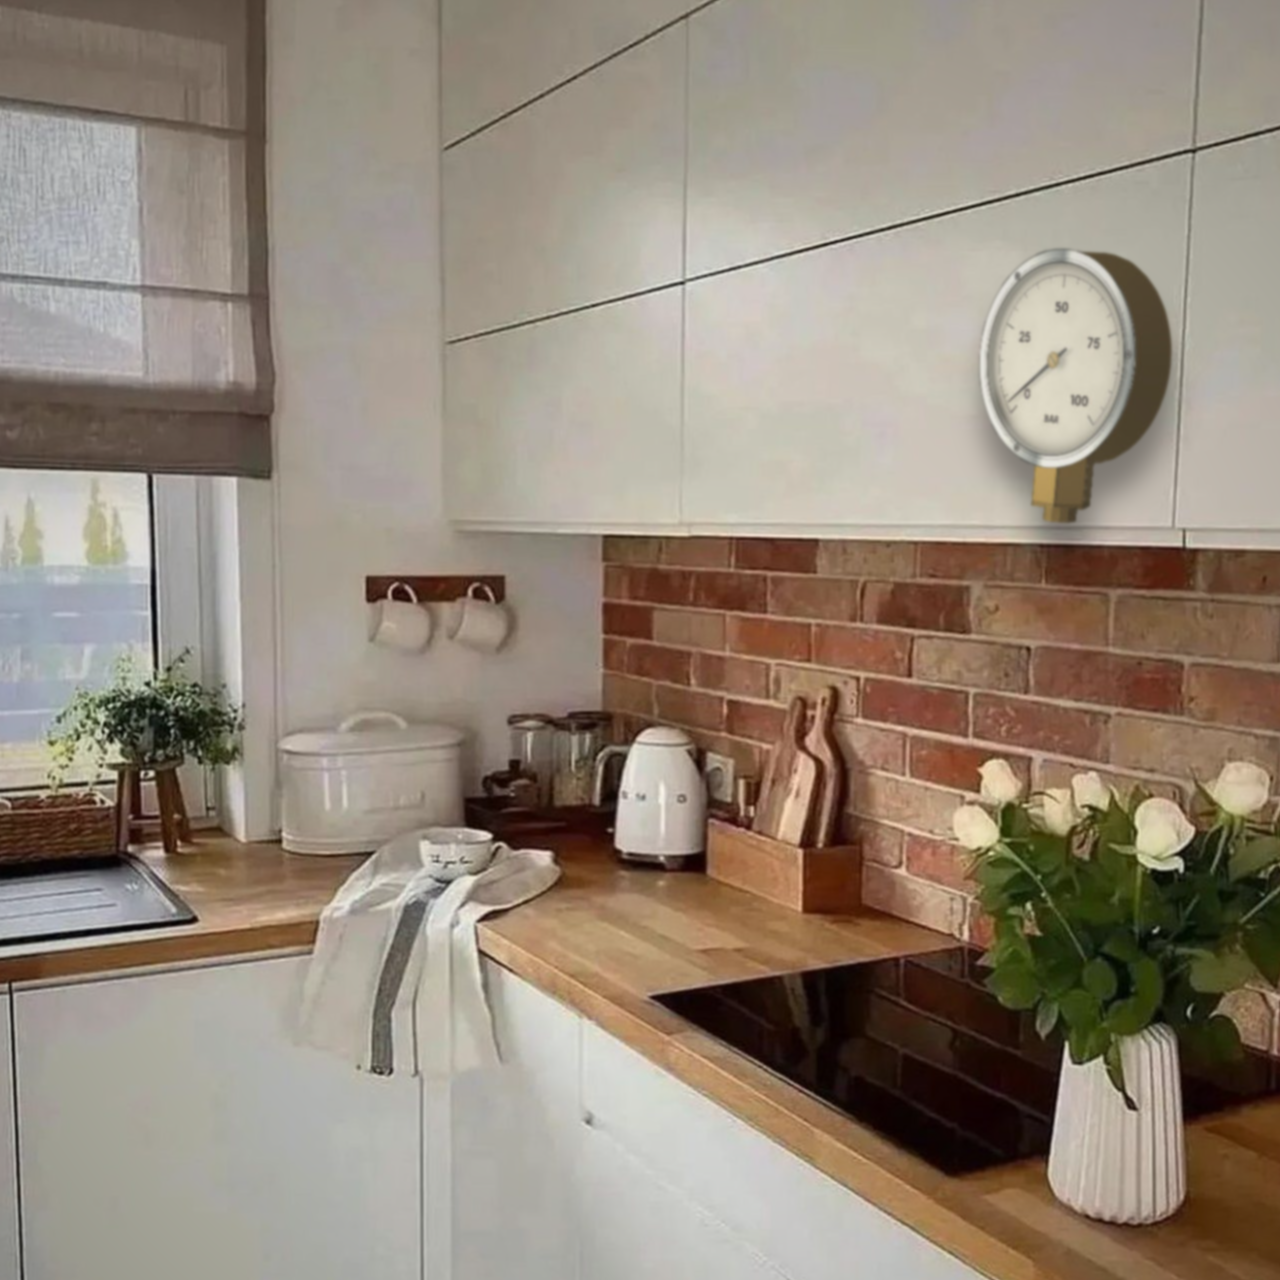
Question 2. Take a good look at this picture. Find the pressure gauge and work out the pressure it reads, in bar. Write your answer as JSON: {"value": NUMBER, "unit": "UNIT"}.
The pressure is {"value": 2.5, "unit": "bar"}
